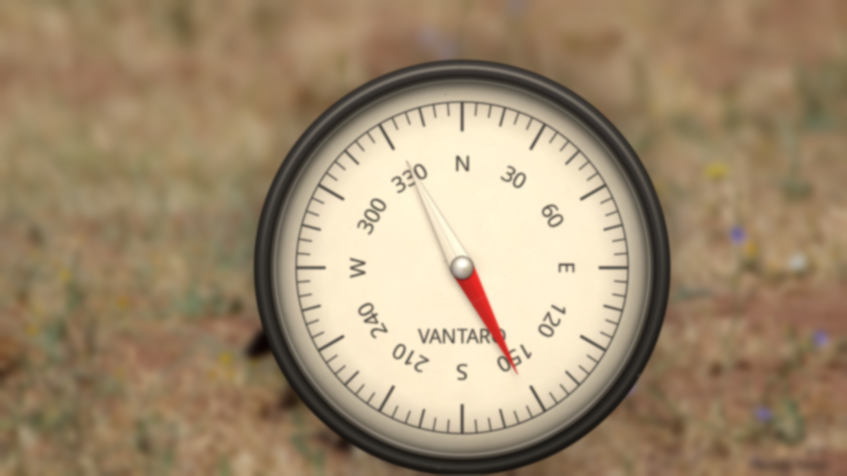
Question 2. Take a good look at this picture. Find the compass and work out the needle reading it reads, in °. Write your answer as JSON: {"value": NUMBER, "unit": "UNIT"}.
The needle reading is {"value": 152.5, "unit": "°"}
